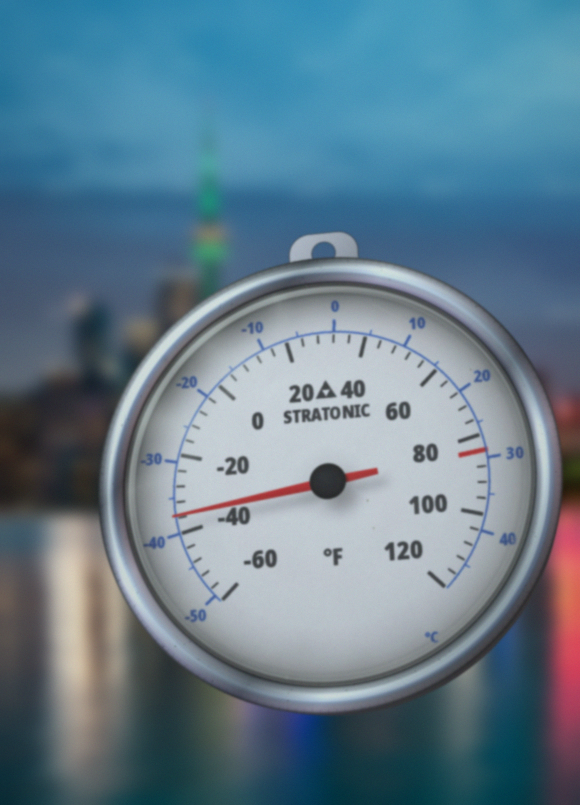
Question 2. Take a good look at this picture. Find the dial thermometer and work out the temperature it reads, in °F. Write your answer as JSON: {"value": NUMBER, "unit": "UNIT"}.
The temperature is {"value": -36, "unit": "°F"}
